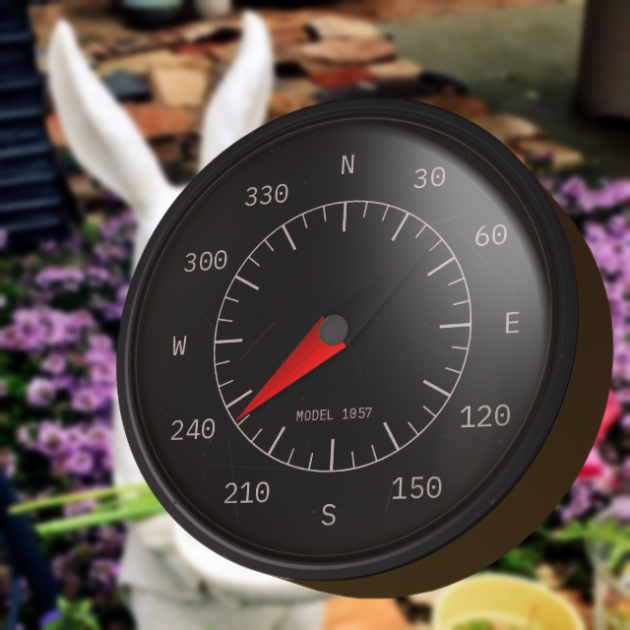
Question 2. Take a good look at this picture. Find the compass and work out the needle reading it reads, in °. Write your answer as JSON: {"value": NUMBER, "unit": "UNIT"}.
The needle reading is {"value": 230, "unit": "°"}
